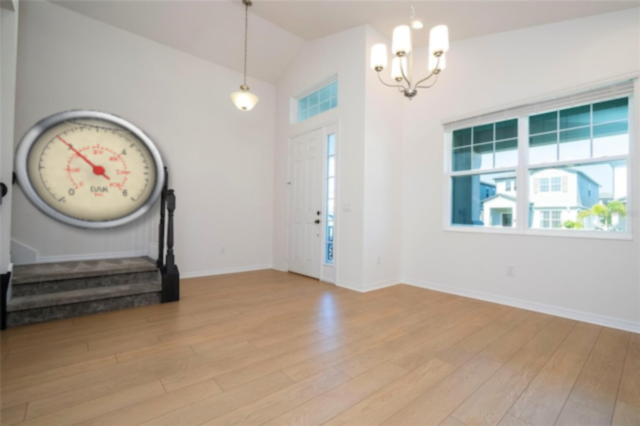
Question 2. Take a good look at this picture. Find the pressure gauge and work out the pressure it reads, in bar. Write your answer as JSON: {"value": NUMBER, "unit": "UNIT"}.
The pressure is {"value": 2, "unit": "bar"}
